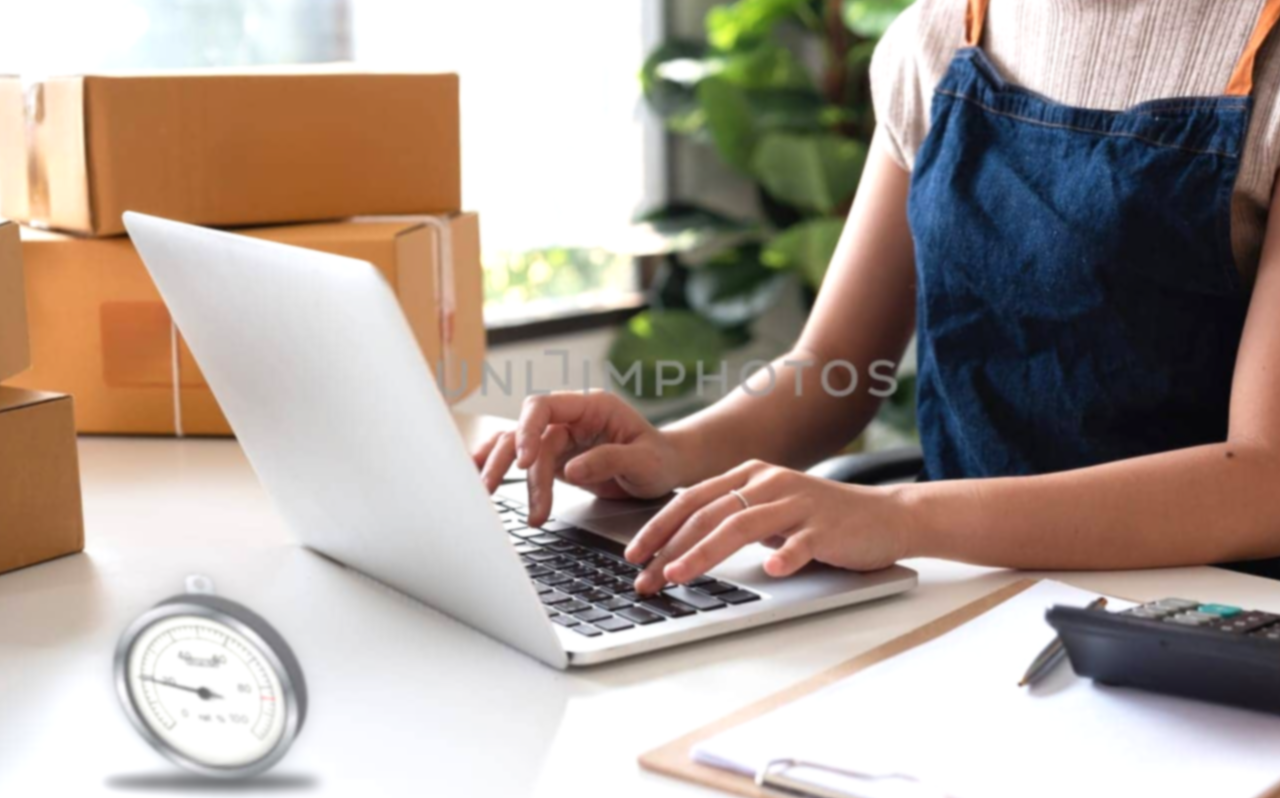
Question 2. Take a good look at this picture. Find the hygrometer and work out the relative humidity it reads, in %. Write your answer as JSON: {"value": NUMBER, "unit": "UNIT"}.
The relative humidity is {"value": 20, "unit": "%"}
